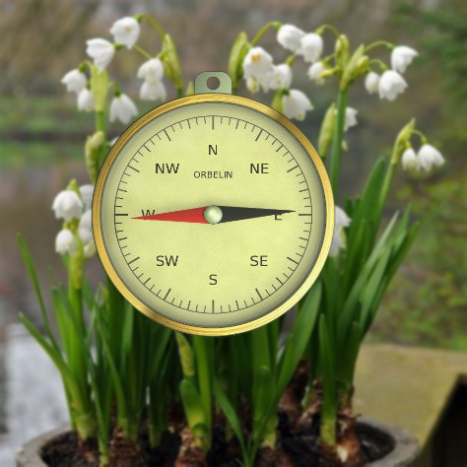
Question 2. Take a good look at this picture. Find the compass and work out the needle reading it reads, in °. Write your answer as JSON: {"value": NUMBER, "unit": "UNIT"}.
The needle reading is {"value": 267.5, "unit": "°"}
